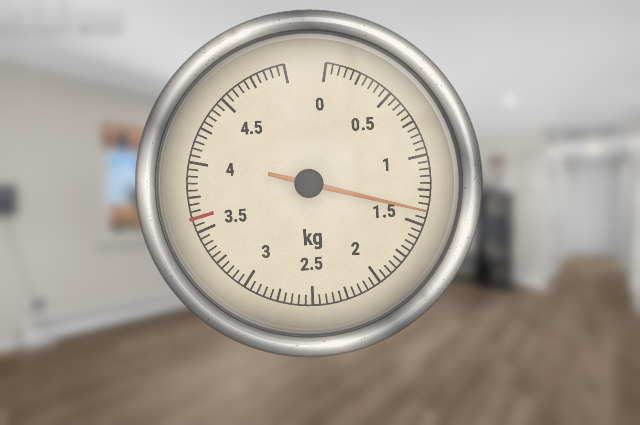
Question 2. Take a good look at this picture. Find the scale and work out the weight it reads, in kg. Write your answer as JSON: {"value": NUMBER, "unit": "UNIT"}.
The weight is {"value": 1.4, "unit": "kg"}
